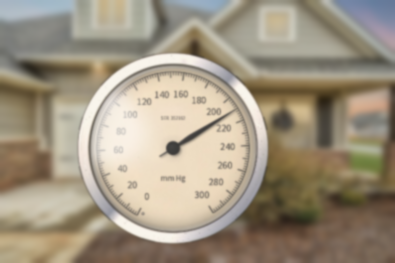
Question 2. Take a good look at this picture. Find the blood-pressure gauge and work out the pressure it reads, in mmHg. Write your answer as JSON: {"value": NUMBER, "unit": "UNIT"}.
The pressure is {"value": 210, "unit": "mmHg"}
